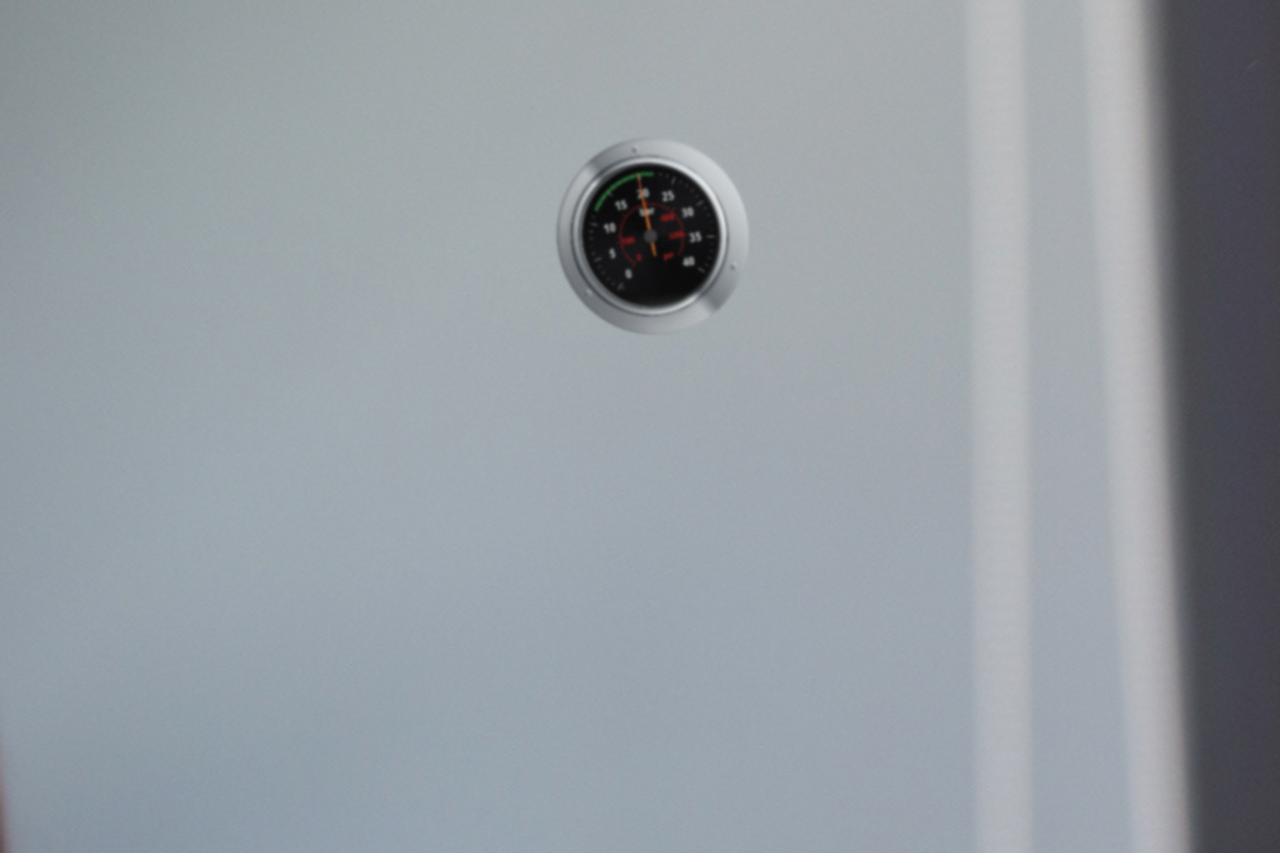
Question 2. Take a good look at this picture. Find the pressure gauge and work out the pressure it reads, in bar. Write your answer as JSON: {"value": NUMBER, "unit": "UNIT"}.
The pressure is {"value": 20, "unit": "bar"}
